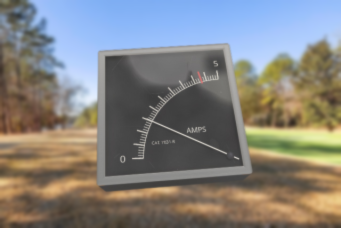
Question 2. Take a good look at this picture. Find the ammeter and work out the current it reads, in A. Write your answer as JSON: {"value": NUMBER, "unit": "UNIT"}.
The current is {"value": 1.5, "unit": "A"}
